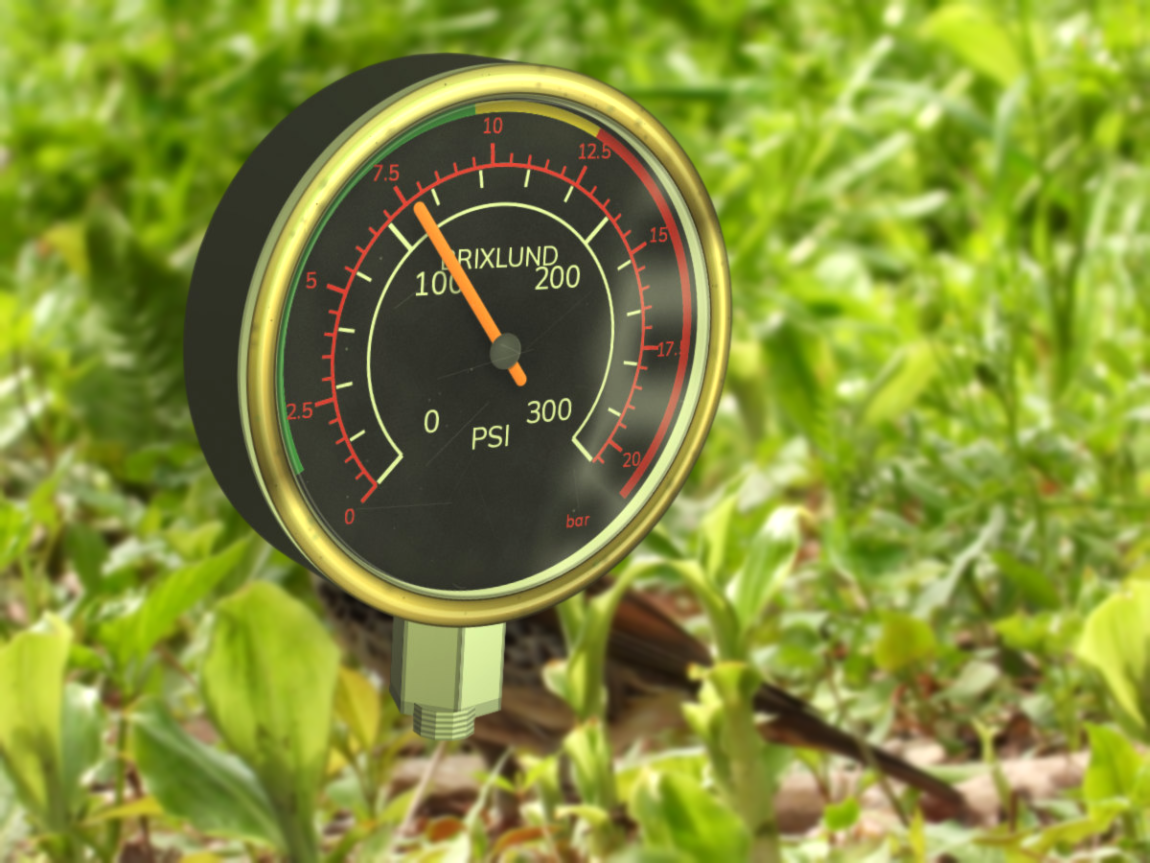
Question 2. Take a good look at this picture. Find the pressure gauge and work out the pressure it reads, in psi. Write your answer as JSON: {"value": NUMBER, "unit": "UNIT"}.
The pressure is {"value": 110, "unit": "psi"}
